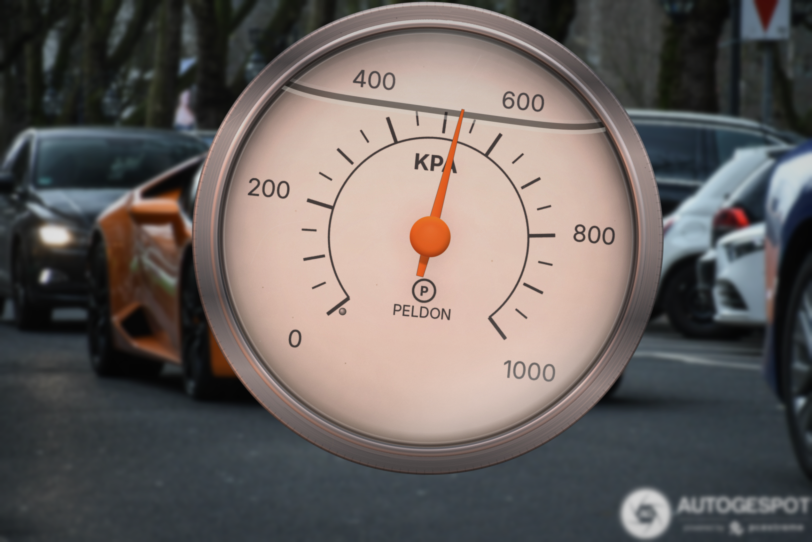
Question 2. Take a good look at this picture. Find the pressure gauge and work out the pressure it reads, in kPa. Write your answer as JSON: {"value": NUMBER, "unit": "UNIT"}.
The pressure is {"value": 525, "unit": "kPa"}
